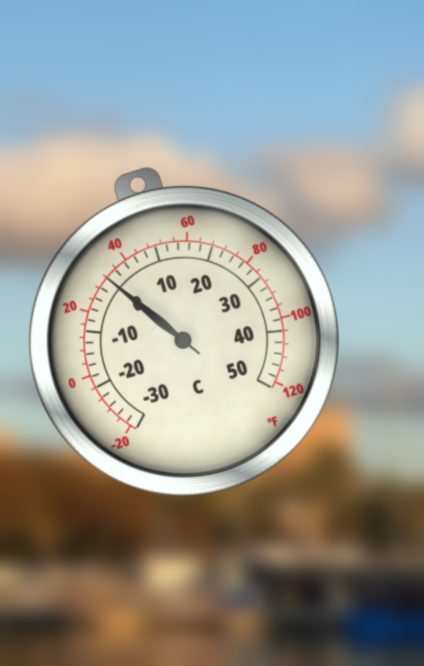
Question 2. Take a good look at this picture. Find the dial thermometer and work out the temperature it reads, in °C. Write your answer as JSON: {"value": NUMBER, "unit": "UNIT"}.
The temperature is {"value": 0, "unit": "°C"}
